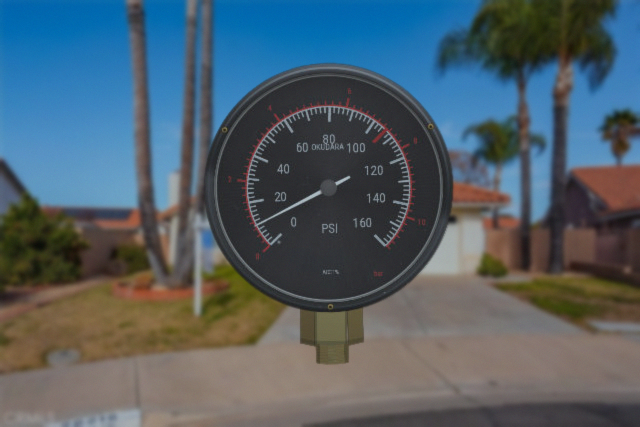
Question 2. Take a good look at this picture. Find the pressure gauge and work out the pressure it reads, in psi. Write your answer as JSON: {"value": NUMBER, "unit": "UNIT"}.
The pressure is {"value": 10, "unit": "psi"}
